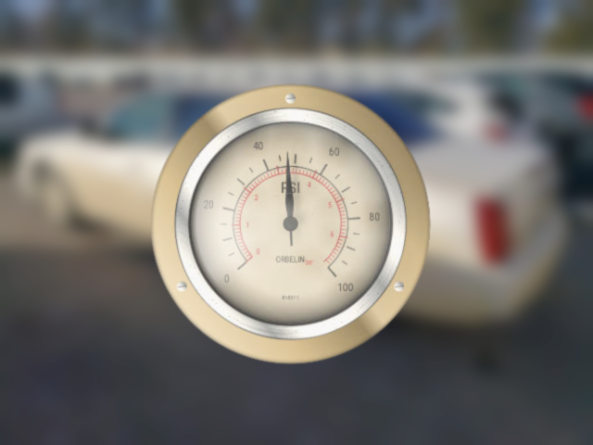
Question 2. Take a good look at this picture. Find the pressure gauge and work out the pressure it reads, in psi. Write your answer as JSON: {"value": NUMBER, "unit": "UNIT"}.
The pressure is {"value": 47.5, "unit": "psi"}
